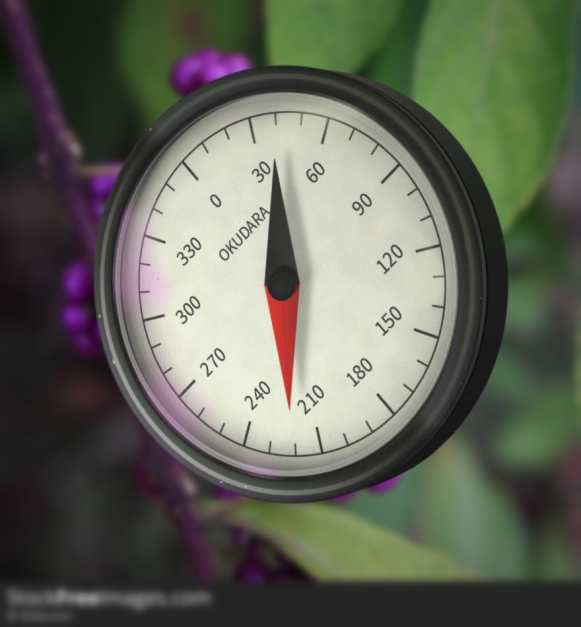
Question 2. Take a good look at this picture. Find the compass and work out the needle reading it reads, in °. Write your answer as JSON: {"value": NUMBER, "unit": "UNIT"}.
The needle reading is {"value": 220, "unit": "°"}
